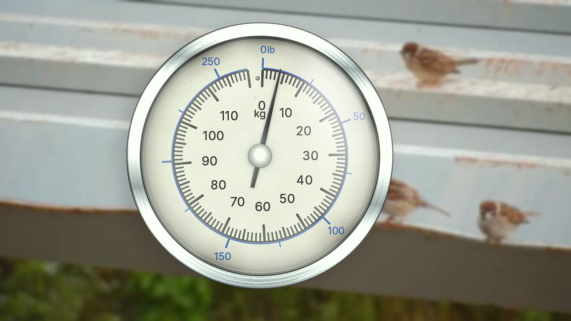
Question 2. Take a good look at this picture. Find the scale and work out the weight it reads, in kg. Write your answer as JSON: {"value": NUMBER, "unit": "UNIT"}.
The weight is {"value": 4, "unit": "kg"}
